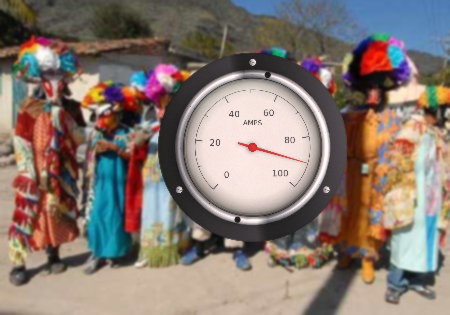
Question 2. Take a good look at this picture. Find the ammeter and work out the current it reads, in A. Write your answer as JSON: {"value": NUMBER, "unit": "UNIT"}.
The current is {"value": 90, "unit": "A"}
